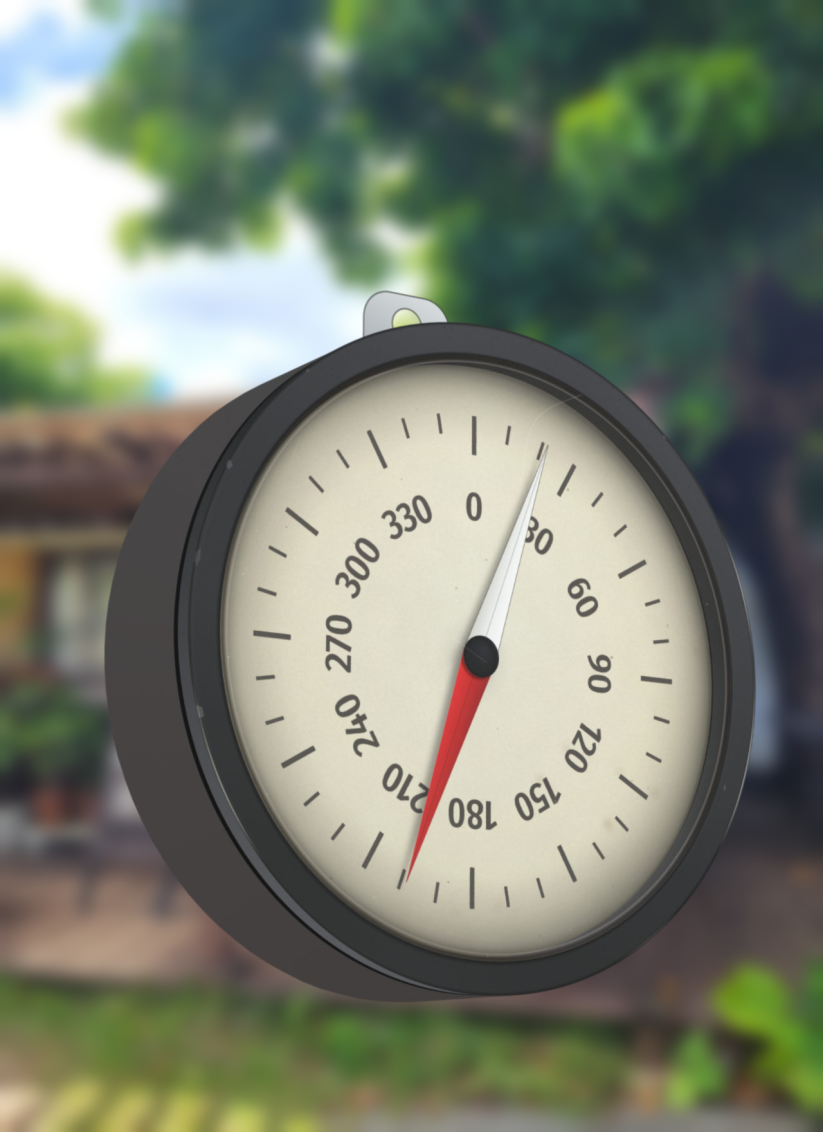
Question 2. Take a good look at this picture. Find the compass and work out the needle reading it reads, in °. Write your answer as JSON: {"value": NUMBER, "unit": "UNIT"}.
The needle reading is {"value": 200, "unit": "°"}
